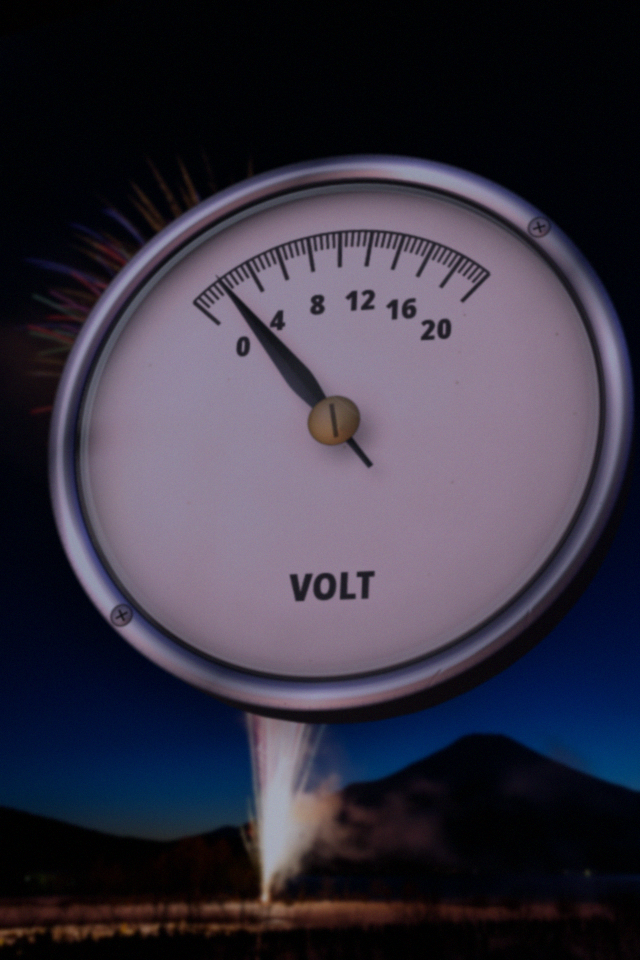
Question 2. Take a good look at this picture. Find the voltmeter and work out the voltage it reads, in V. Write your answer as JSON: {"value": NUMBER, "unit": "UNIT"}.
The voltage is {"value": 2, "unit": "V"}
